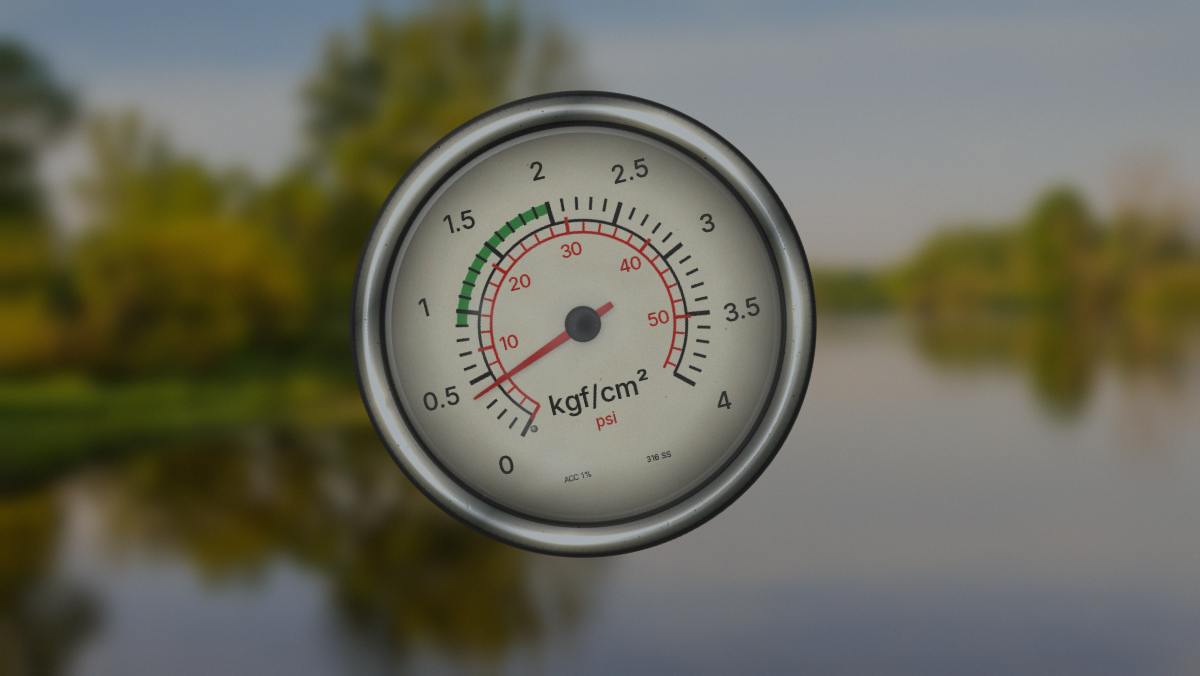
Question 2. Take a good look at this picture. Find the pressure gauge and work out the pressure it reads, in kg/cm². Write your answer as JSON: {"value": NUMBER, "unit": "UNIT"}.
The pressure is {"value": 0.4, "unit": "kg/cm²"}
